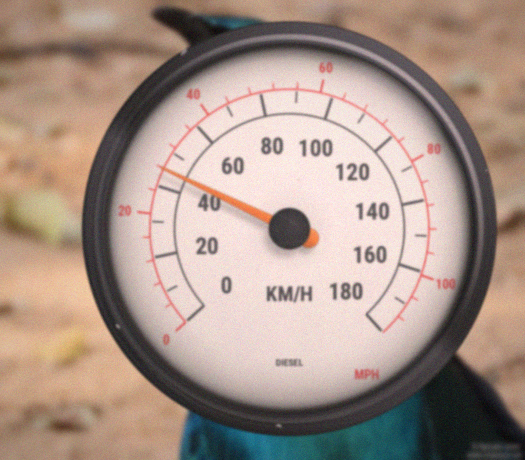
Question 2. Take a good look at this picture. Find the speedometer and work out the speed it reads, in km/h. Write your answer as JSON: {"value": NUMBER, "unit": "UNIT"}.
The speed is {"value": 45, "unit": "km/h"}
